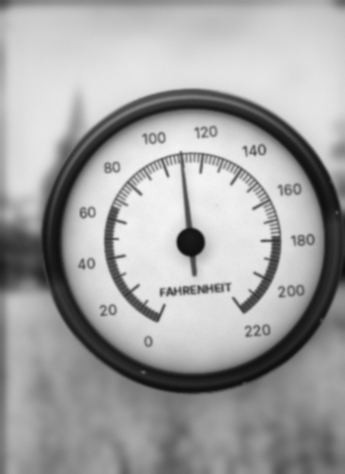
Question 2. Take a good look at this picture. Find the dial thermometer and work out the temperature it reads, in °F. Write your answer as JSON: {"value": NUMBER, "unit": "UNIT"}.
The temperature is {"value": 110, "unit": "°F"}
